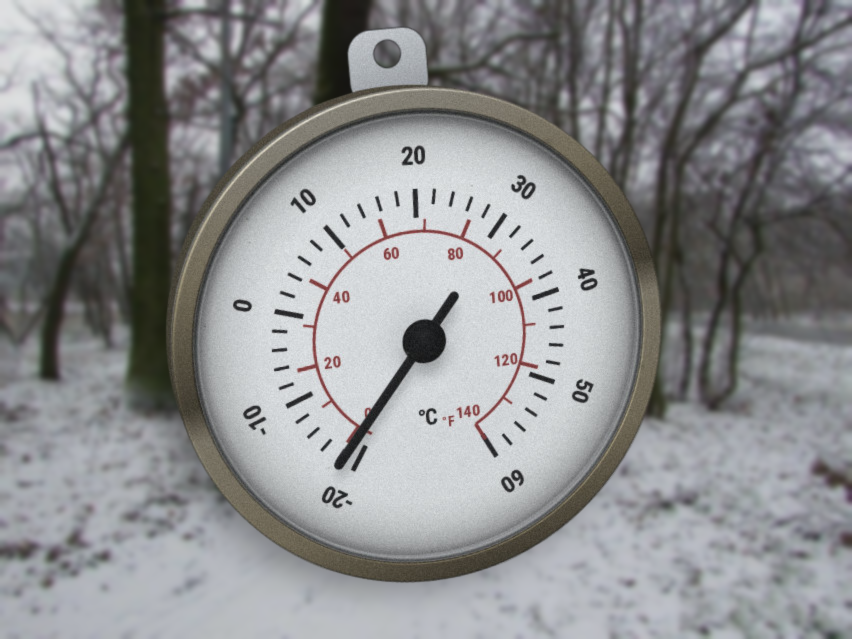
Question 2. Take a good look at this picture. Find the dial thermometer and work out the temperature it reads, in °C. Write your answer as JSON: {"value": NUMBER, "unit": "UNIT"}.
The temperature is {"value": -18, "unit": "°C"}
